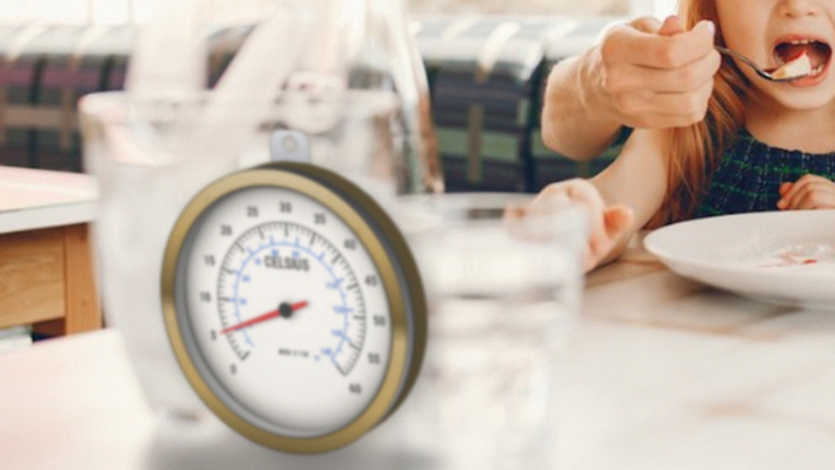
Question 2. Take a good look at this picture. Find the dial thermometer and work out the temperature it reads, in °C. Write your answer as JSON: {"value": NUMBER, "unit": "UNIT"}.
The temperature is {"value": 5, "unit": "°C"}
